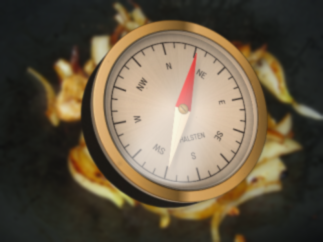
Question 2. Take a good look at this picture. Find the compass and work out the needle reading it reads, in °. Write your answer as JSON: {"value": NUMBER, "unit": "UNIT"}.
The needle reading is {"value": 30, "unit": "°"}
